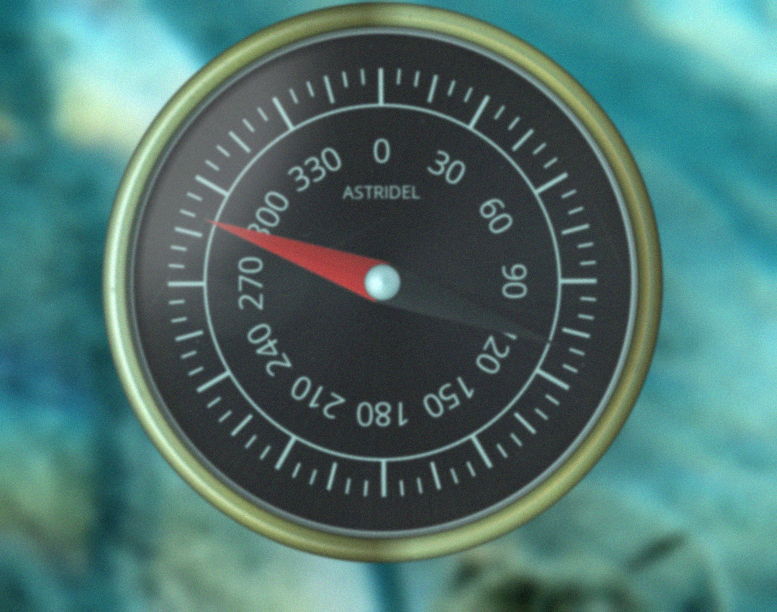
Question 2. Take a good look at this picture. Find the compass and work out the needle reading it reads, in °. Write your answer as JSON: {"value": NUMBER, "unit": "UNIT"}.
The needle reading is {"value": 290, "unit": "°"}
